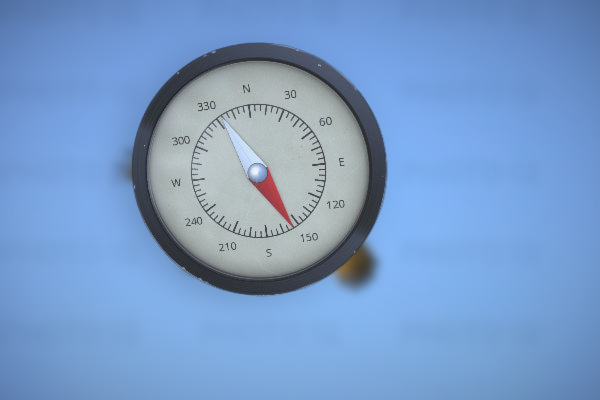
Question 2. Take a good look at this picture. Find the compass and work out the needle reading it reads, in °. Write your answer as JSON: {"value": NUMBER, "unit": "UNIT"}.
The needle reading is {"value": 155, "unit": "°"}
